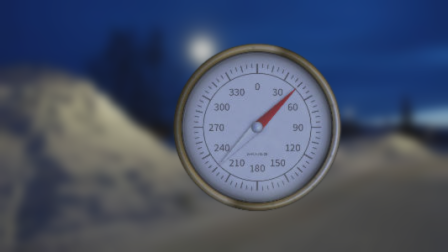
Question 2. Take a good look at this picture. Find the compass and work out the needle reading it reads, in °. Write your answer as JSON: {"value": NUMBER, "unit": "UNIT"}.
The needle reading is {"value": 45, "unit": "°"}
